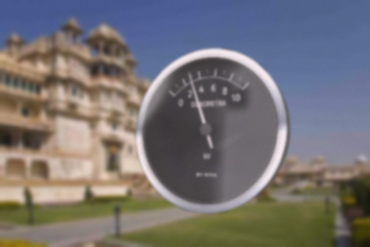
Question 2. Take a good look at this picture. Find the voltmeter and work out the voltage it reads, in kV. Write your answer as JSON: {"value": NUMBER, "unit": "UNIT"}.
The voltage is {"value": 3, "unit": "kV"}
